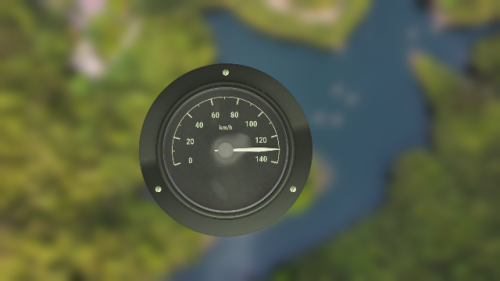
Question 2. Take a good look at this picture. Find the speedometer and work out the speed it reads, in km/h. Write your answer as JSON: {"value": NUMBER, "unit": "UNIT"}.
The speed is {"value": 130, "unit": "km/h"}
